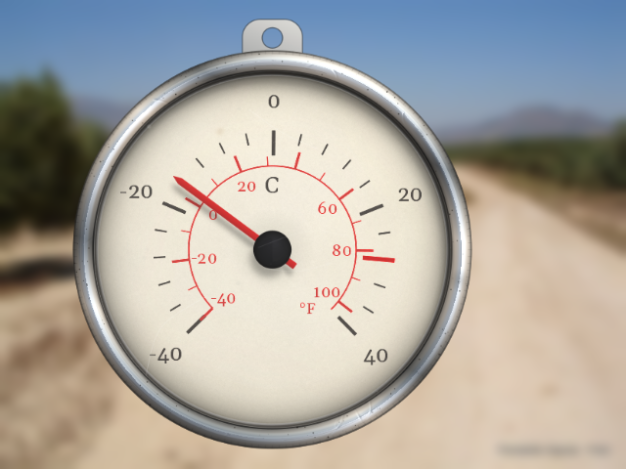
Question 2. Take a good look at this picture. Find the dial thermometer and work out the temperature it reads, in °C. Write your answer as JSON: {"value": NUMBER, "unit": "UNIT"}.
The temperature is {"value": -16, "unit": "°C"}
